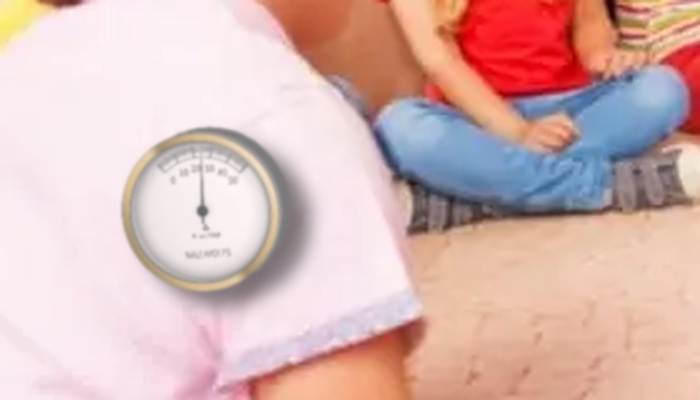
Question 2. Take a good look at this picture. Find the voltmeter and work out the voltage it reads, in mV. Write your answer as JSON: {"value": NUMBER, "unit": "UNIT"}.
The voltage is {"value": 25, "unit": "mV"}
